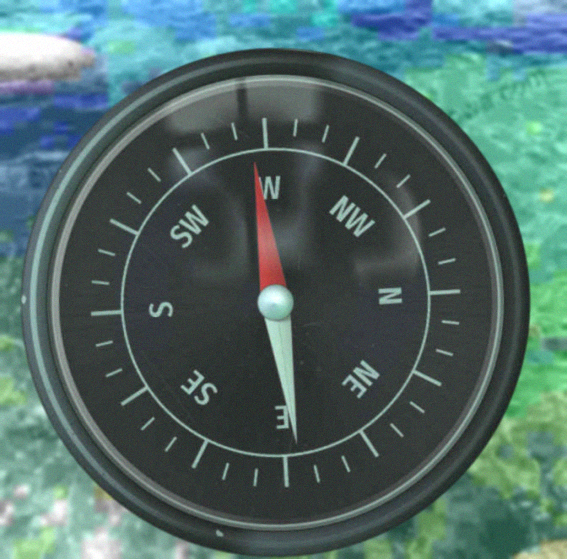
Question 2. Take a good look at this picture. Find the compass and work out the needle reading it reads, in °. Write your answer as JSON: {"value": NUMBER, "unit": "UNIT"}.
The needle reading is {"value": 265, "unit": "°"}
